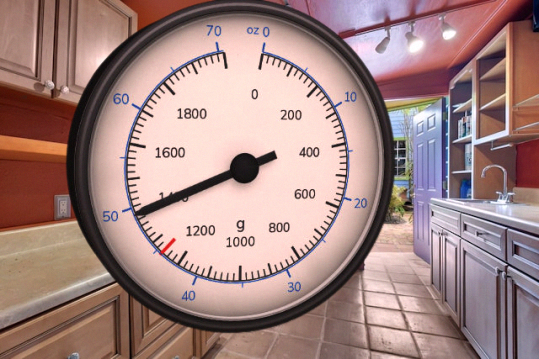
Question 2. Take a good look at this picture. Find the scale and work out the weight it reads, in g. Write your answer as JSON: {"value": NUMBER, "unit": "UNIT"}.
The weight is {"value": 1400, "unit": "g"}
